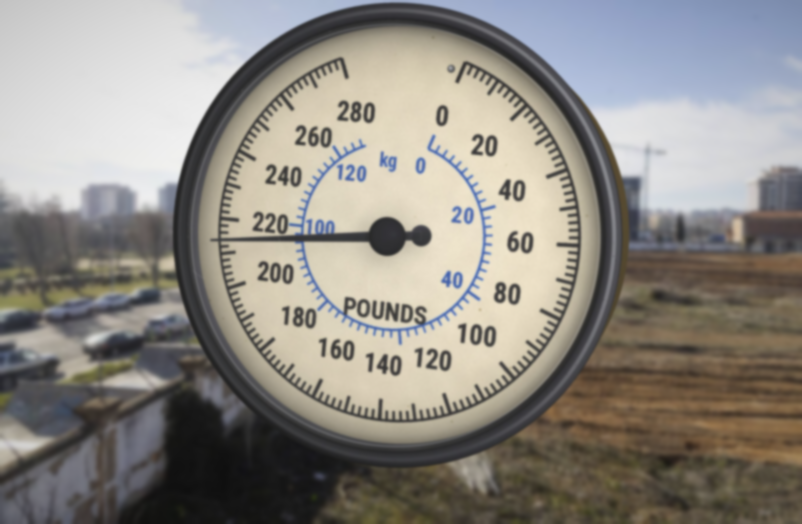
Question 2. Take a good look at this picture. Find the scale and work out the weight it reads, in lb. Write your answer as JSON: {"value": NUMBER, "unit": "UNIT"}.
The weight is {"value": 214, "unit": "lb"}
